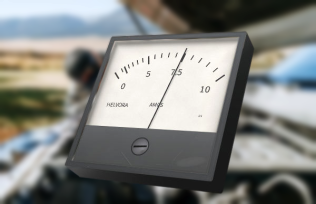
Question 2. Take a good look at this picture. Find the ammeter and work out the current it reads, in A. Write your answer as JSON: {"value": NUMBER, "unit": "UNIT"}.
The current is {"value": 7.5, "unit": "A"}
